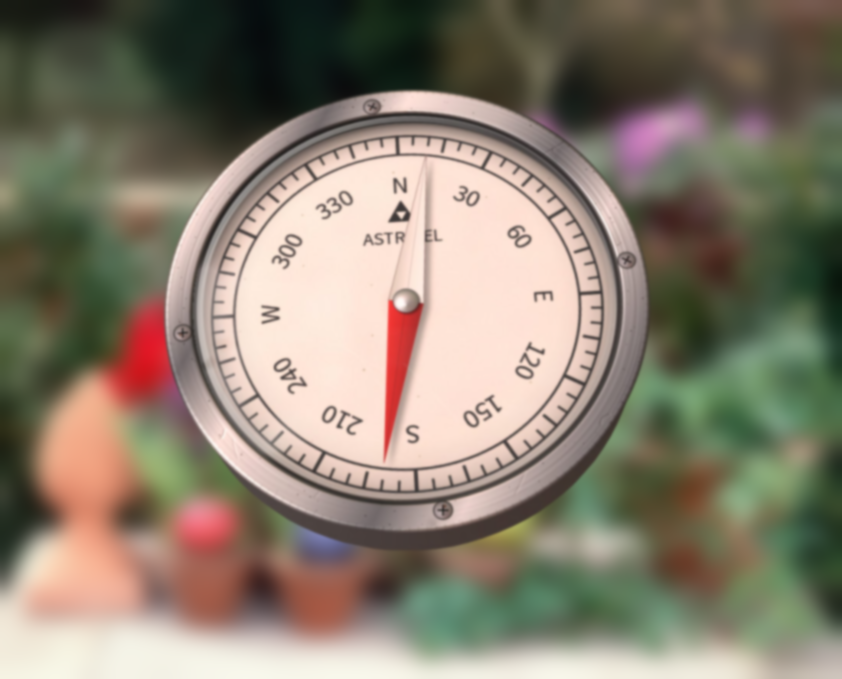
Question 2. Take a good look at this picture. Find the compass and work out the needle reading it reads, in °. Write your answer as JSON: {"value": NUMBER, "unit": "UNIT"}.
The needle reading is {"value": 190, "unit": "°"}
